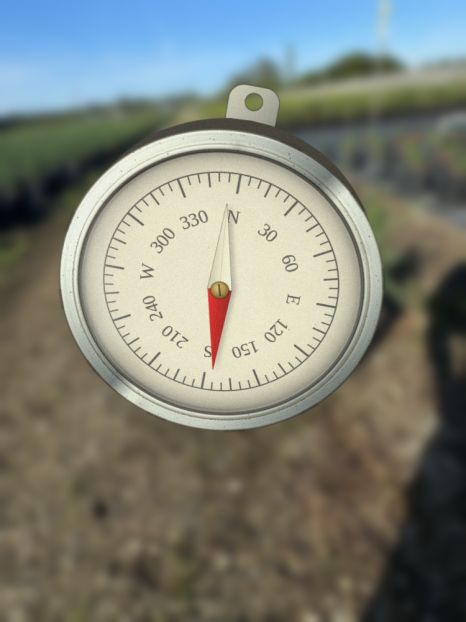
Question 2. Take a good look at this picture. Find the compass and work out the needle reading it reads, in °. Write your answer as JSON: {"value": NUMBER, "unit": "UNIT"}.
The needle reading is {"value": 175, "unit": "°"}
